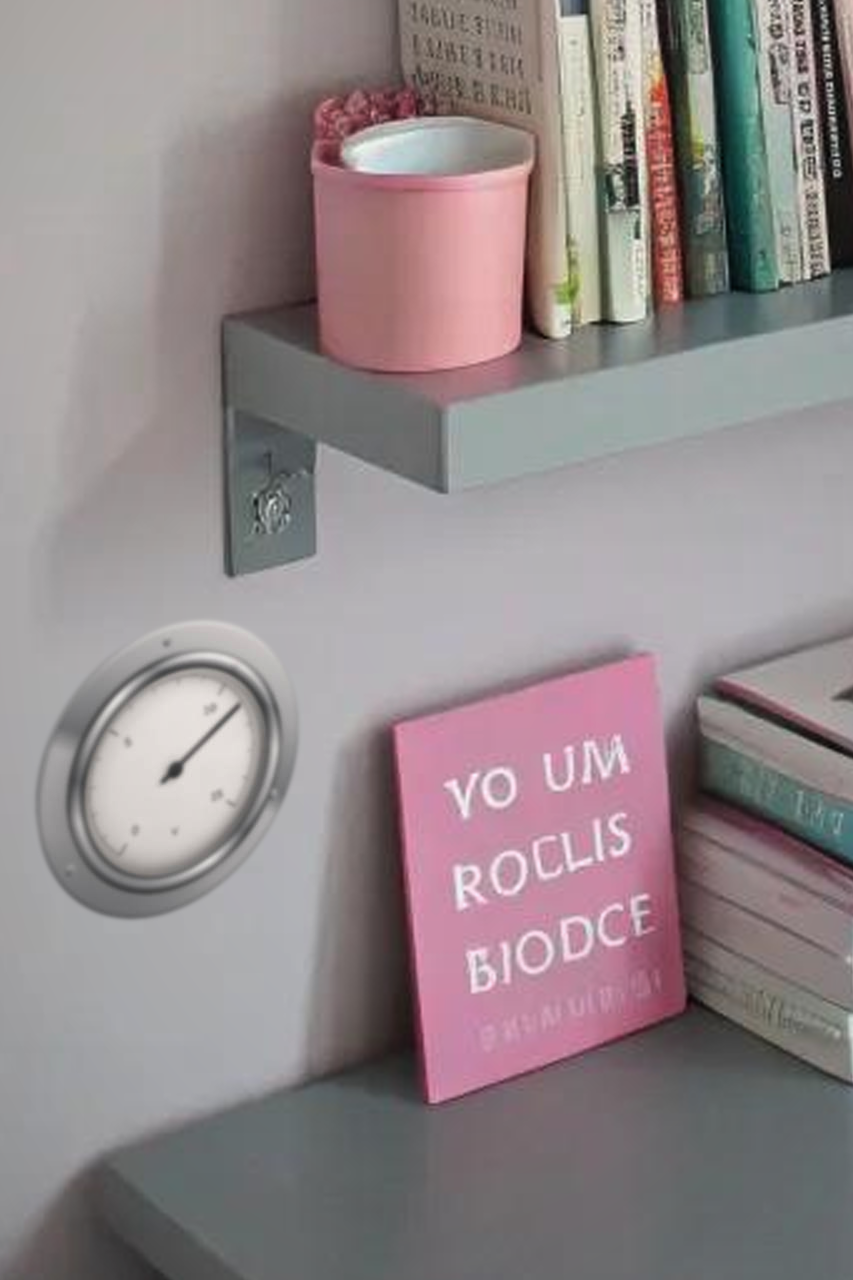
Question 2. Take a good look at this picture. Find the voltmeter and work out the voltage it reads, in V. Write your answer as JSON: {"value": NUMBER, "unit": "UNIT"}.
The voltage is {"value": 11, "unit": "V"}
